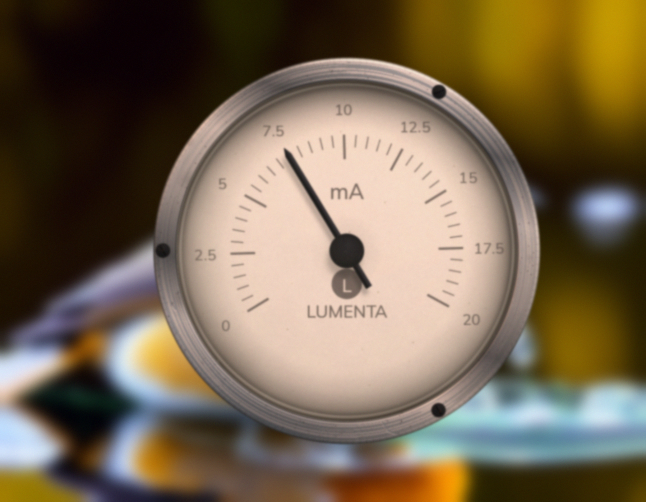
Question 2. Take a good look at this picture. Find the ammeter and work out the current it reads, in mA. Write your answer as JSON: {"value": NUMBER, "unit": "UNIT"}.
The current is {"value": 7.5, "unit": "mA"}
